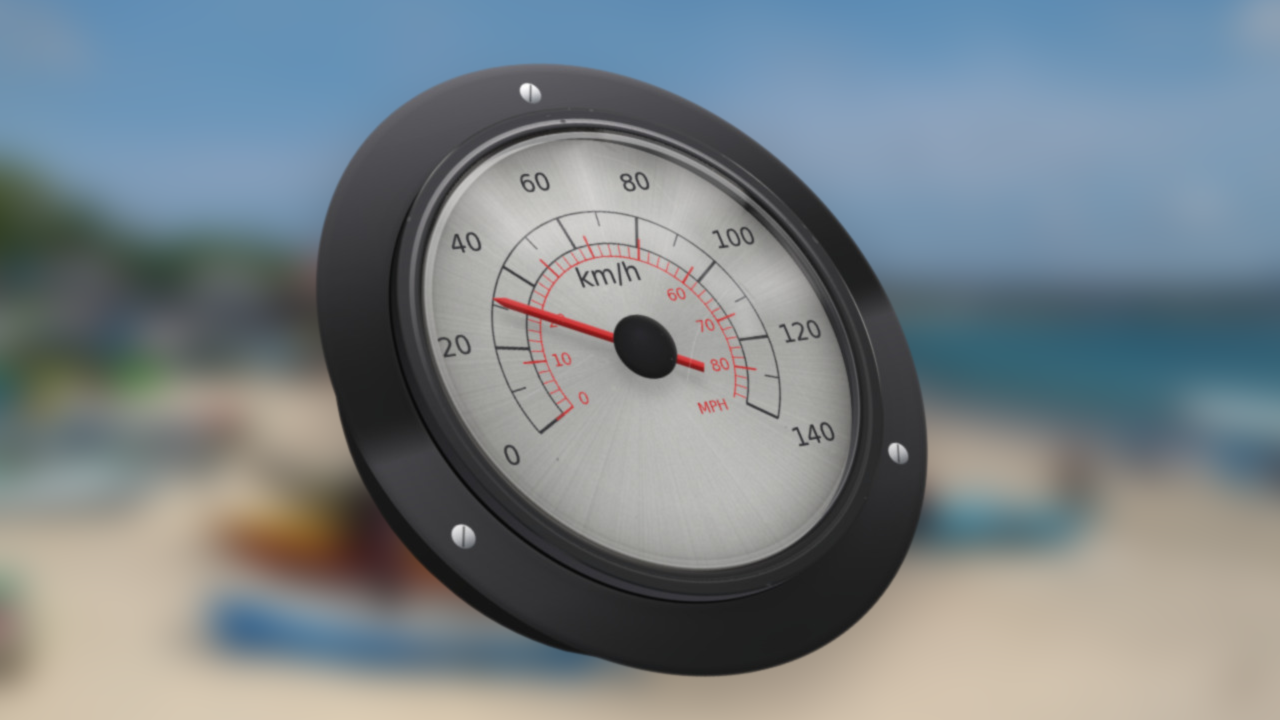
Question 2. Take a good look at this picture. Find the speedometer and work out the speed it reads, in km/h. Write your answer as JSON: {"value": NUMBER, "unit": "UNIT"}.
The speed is {"value": 30, "unit": "km/h"}
